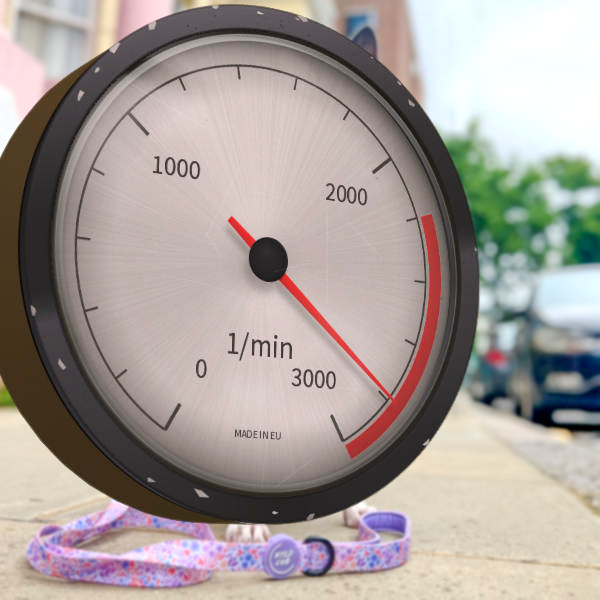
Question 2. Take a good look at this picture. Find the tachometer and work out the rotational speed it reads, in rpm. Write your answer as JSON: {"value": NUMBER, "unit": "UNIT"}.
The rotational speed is {"value": 2800, "unit": "rpm"}
